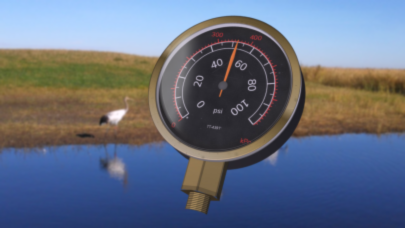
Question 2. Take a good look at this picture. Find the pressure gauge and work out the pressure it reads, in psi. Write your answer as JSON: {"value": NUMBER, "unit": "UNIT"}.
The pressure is {"value": 52.5, "unit": "psi"}
